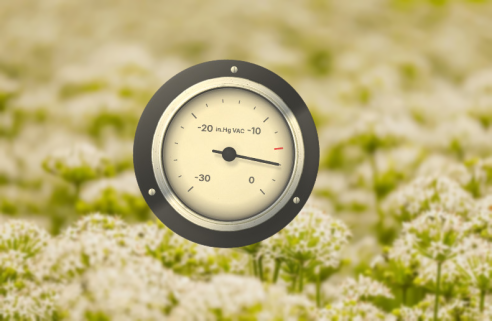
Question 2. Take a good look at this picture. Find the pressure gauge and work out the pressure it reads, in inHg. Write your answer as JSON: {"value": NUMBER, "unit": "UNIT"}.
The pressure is {"value": -4, "unit": "inHg"}
